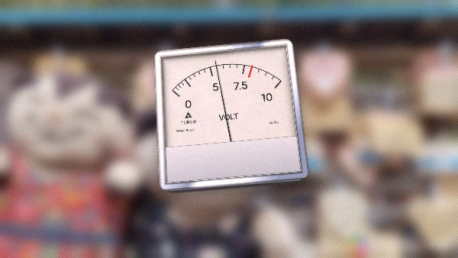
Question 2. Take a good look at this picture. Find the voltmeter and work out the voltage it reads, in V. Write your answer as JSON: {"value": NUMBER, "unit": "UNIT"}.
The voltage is {"value": 5.5, "unit": "V"}
